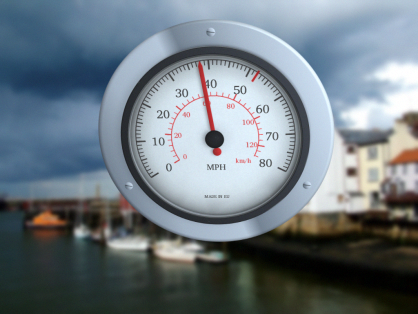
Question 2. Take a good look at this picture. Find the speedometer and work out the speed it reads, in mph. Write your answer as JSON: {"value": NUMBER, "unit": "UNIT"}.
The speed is {"value": 38, "unit": "mph"}
